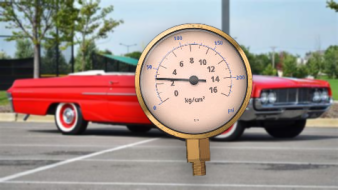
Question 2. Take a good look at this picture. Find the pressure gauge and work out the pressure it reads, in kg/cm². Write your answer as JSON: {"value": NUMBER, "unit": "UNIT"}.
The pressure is {"value": 2.5, "unit": "kg/cm²"}
